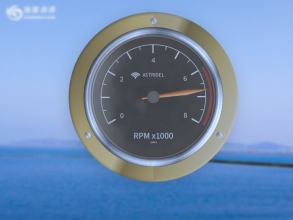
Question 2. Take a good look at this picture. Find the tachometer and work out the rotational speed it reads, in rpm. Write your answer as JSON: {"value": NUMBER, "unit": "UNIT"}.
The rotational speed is {"value": 6750, "unit": "rpm"}
